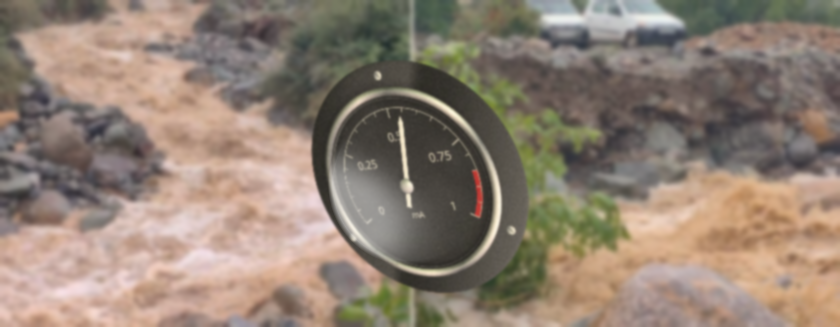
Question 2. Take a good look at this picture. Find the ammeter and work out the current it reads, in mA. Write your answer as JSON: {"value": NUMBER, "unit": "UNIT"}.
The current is {"value": 0.55, "unit": "mA"}
